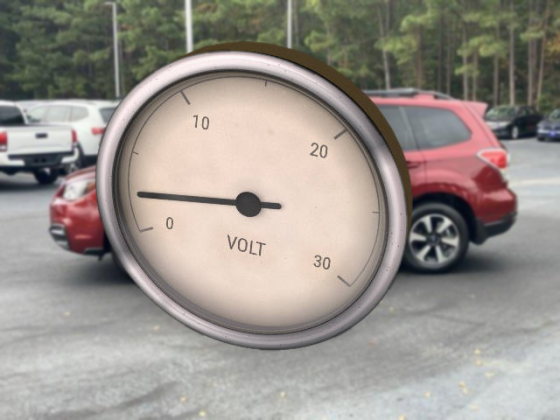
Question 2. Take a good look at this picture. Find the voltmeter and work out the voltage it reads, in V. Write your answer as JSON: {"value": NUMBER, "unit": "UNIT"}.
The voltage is {"value": 2.5, "unit": "V"}
